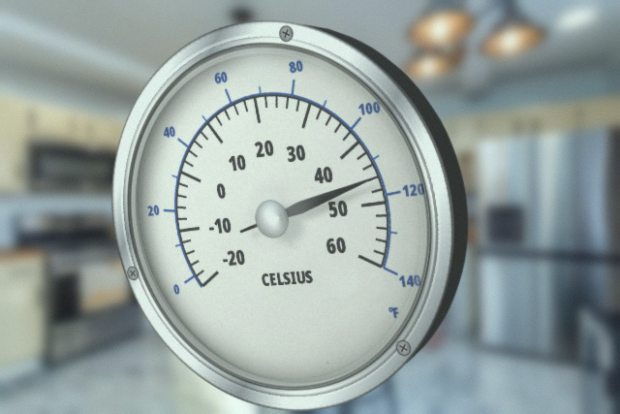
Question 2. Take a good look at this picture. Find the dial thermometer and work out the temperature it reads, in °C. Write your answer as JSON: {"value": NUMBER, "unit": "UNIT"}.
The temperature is {"value": 46, "unit": "°C"}
